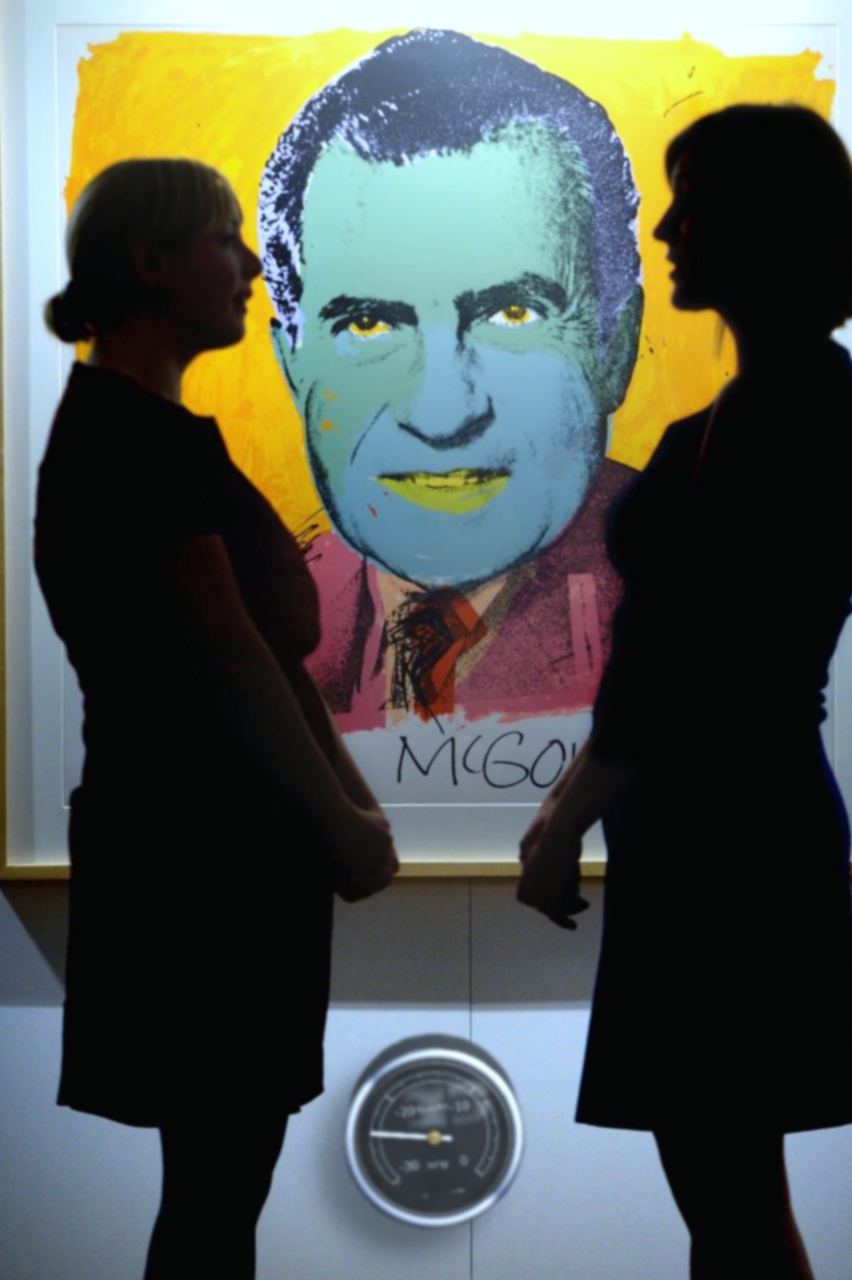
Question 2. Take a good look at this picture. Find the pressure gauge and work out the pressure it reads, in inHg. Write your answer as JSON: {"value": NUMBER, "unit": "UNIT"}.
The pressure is {"value": -24, "unit": "inHg"}
